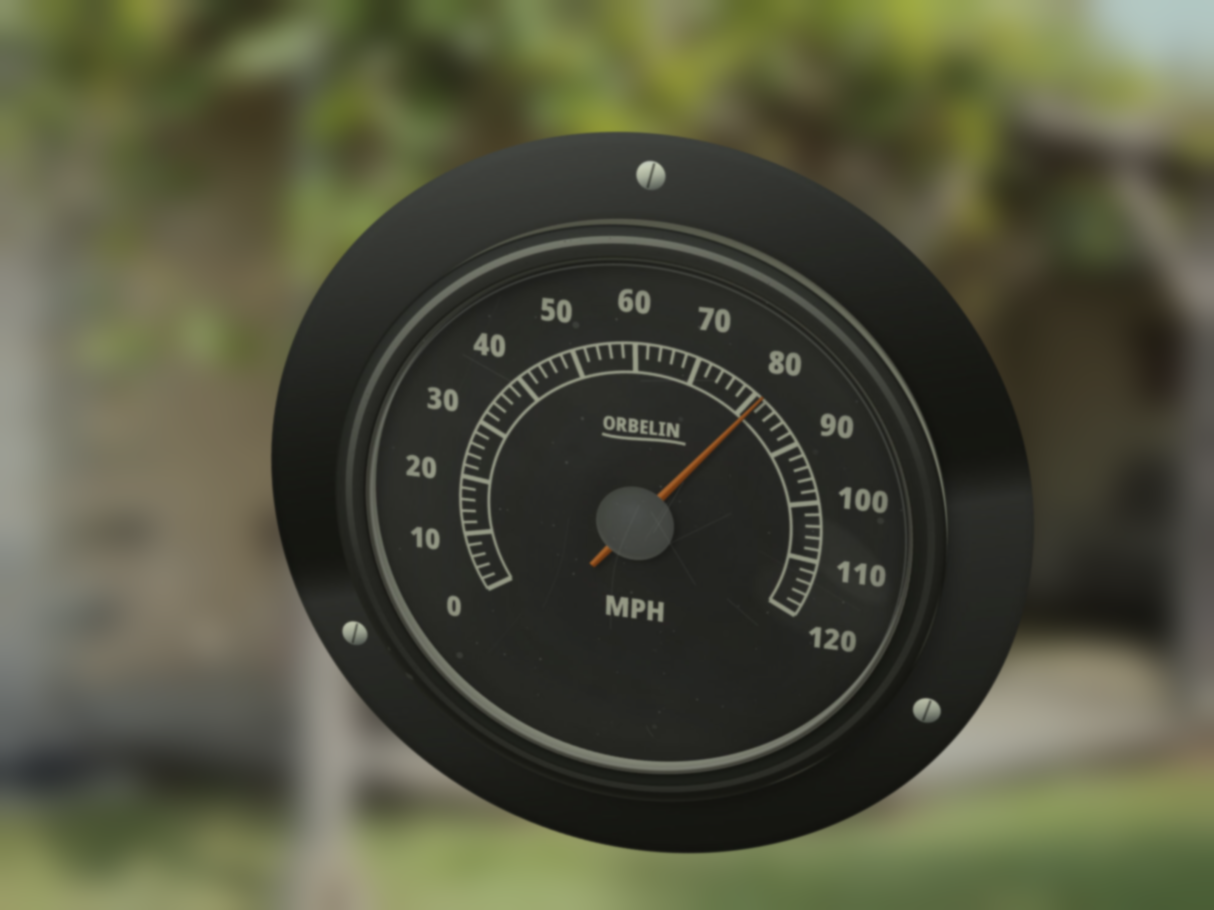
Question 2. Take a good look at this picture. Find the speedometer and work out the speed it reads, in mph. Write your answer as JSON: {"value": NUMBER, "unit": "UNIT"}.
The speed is {"value": 81, "unit": "mph"}
